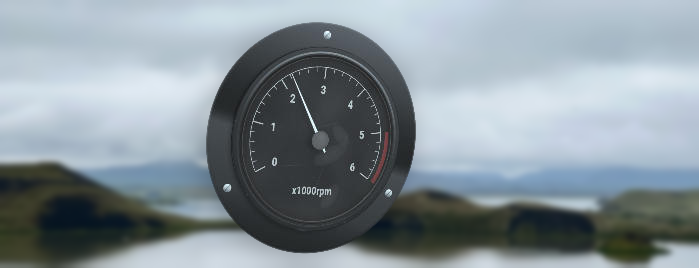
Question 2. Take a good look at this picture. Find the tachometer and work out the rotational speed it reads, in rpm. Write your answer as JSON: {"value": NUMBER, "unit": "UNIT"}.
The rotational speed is {"value": 2200, "unit": "rpm"}
